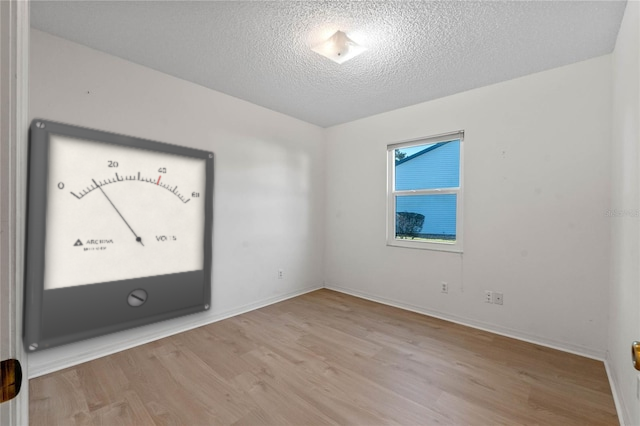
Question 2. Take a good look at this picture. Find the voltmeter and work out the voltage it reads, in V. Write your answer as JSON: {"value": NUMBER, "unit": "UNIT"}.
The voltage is {"value": 10, "unit": "V"}
